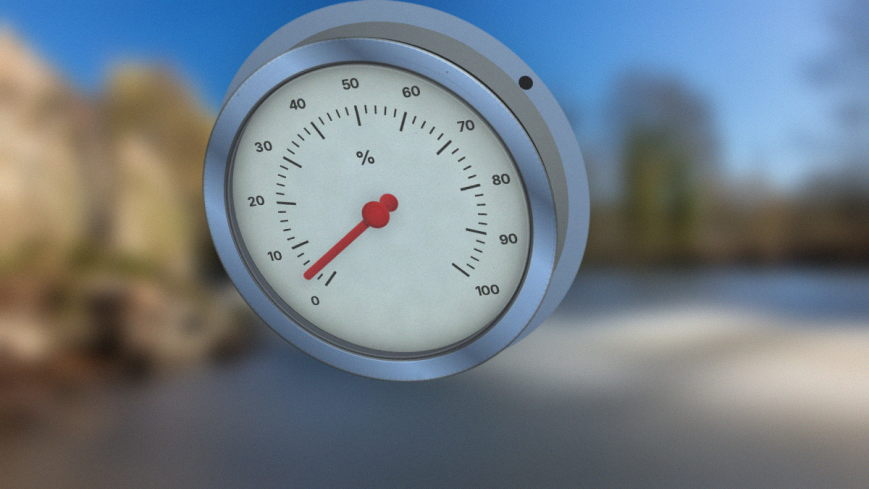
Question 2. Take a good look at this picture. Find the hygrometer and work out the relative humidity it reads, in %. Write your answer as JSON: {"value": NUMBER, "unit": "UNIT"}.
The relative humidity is {"value": 4, "unit": "%"}
